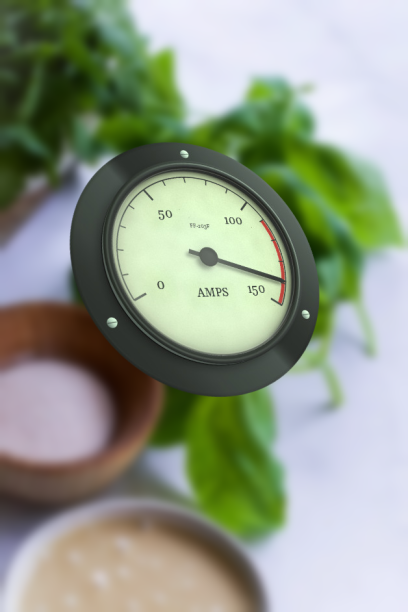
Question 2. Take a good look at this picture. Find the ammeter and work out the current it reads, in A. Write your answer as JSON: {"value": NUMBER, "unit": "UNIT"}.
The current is {"value": 140, "unit": "A"}
